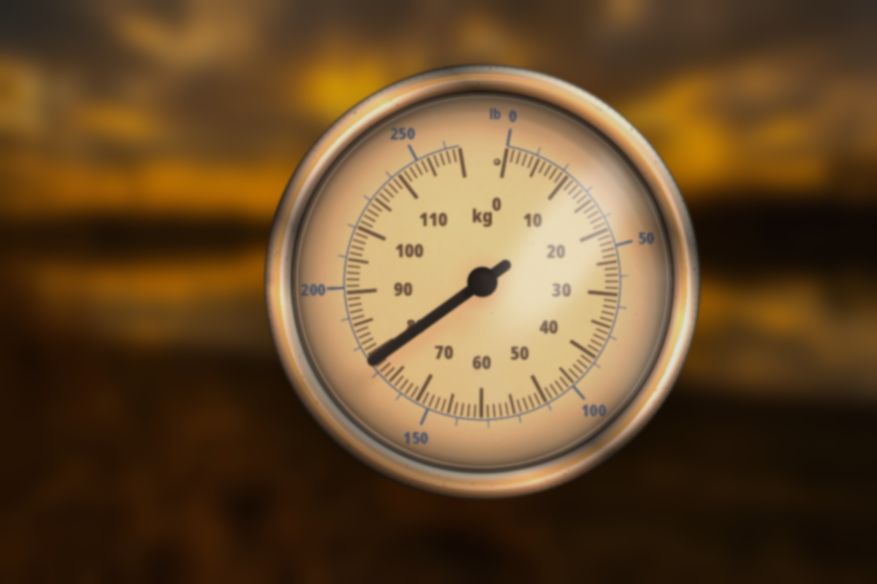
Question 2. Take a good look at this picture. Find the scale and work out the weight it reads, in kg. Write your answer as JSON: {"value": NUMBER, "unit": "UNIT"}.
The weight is {"value": 79, "unit": "kg"}
